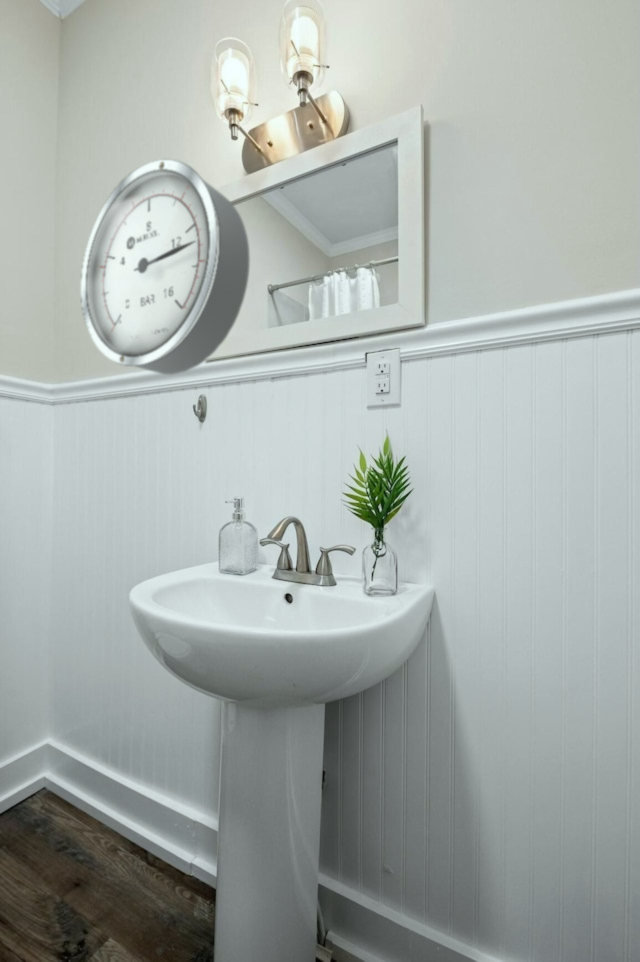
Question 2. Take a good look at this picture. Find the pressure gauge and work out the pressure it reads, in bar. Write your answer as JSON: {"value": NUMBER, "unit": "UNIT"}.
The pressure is {"value": 13, "unit": "bar"}
